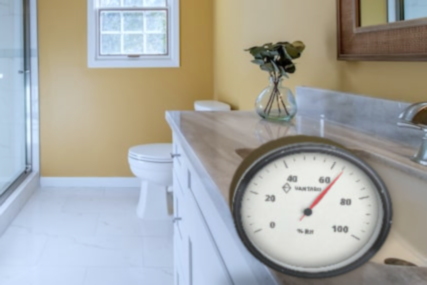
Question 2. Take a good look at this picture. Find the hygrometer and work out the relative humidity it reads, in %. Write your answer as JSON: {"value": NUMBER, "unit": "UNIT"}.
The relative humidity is {"value": 64, "unit": "%"}
